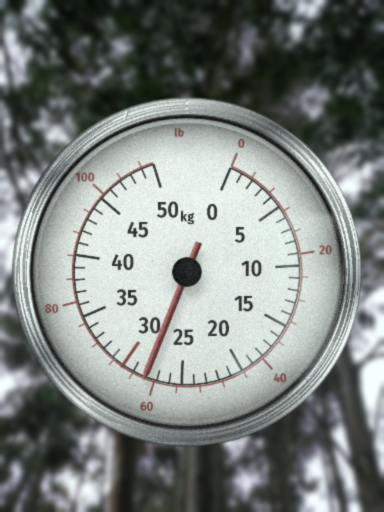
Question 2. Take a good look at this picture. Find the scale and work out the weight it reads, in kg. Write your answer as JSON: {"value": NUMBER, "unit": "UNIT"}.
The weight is {"value": 28, "unit": "kg"}
